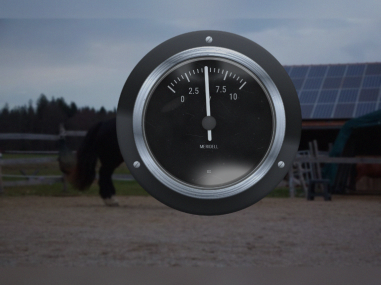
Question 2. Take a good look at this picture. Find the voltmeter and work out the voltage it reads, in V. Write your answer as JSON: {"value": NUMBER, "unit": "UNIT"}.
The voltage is {"value": 5, "unit": "V"}
